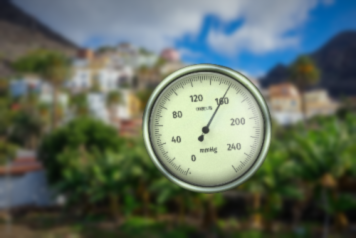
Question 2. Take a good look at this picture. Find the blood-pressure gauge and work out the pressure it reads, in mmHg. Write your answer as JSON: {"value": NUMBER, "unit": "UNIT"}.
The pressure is {"value": 160, "unit": "mmHg"}
